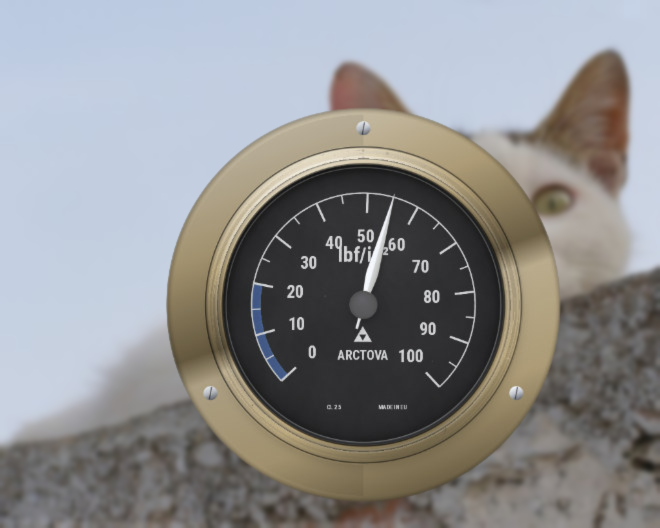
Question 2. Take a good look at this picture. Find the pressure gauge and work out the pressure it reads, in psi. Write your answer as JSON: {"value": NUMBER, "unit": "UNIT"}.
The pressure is {"value": 55, "unit": "psi"}
